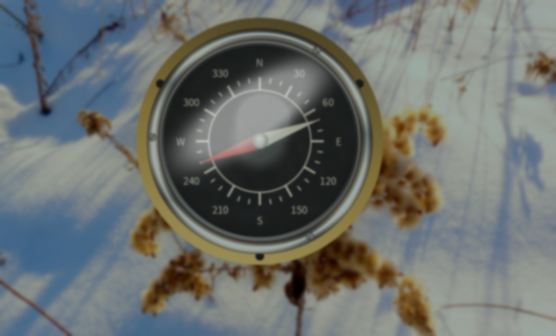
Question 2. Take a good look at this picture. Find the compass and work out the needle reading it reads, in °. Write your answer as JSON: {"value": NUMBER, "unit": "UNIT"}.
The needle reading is {"value": 250, "unit": "°"}
